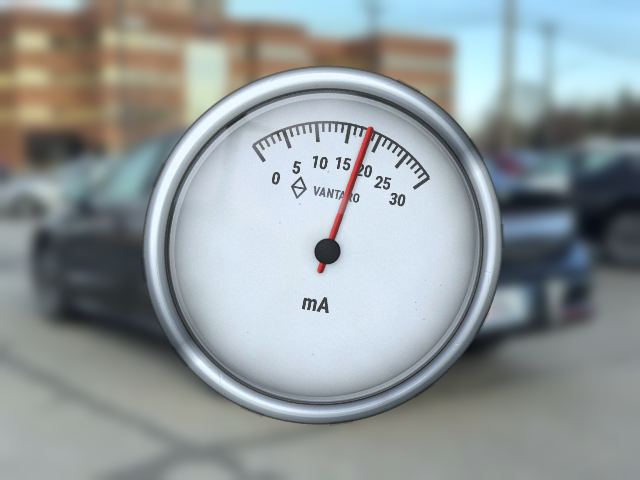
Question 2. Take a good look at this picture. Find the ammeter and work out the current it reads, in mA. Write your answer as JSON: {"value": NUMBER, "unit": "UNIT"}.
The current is {"value": 18, "unit": "mA"}
